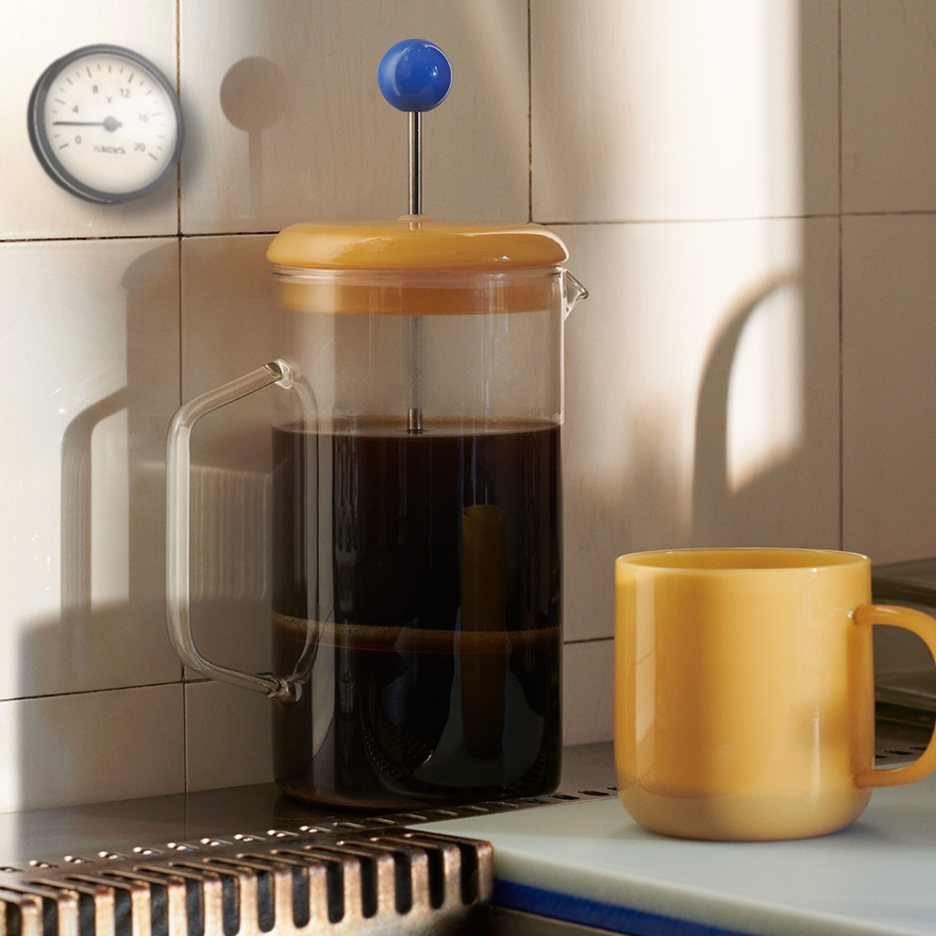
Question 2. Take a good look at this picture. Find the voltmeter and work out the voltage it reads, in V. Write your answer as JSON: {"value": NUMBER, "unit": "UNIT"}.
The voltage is {"value": 2, "unit": "V"}
